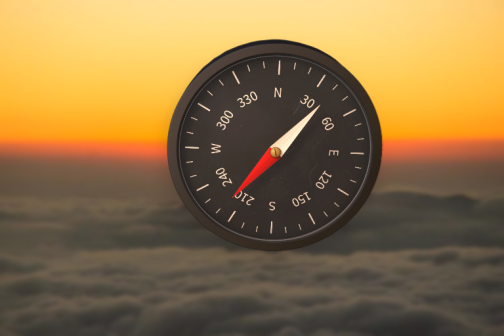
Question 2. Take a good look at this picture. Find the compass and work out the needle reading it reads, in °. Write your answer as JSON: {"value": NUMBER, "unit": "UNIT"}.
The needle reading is {"value": 220, "unit": "°"}
